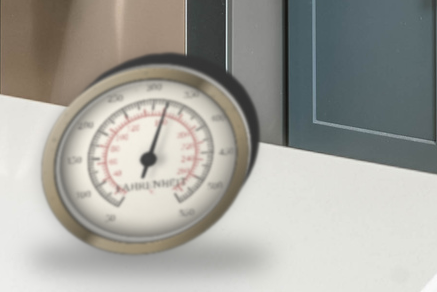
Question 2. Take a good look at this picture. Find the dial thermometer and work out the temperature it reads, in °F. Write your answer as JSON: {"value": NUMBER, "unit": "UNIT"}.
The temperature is {"value": 325, "unit": "°F"}
